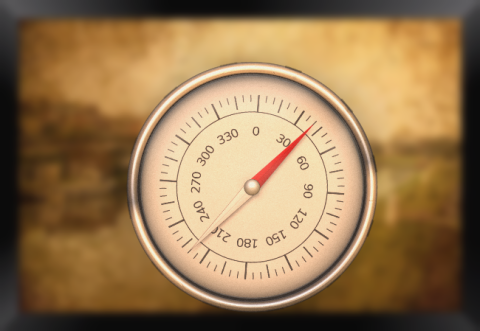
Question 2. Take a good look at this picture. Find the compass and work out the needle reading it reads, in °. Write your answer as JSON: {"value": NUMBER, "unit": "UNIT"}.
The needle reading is {"value": 40, "unit": "°"}
